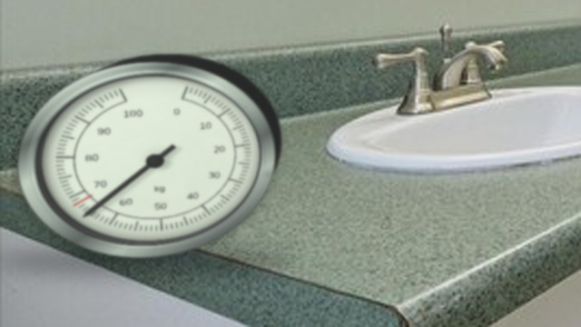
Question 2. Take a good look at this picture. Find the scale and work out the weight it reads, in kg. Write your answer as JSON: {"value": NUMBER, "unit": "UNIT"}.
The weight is {"value": 65, "unit": "kg"}
